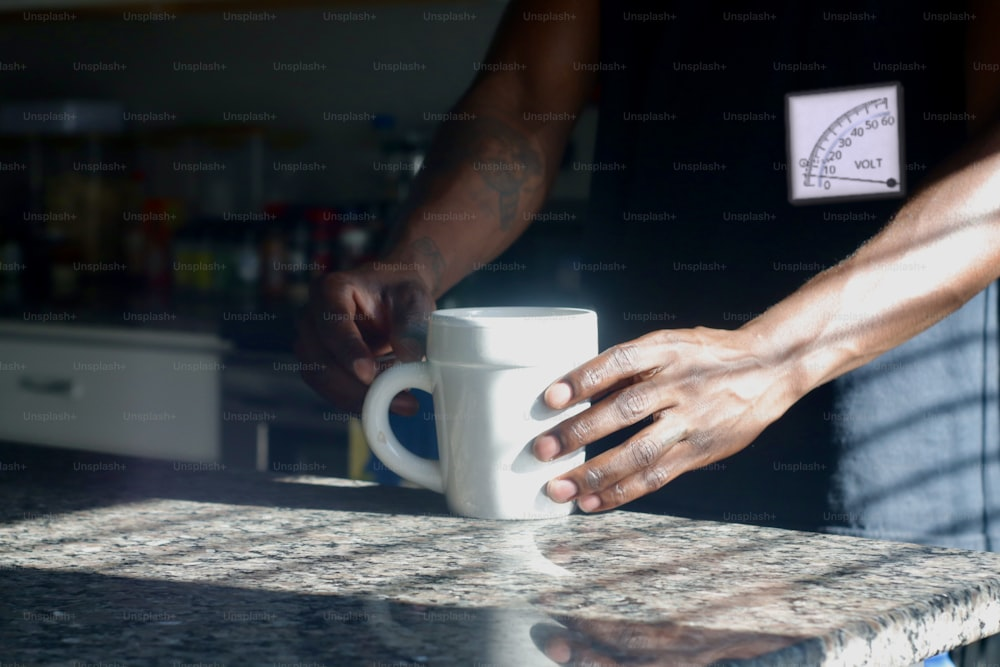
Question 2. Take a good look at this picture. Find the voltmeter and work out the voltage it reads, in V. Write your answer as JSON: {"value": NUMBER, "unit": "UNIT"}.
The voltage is {"value": 5, "unit": "V"}
